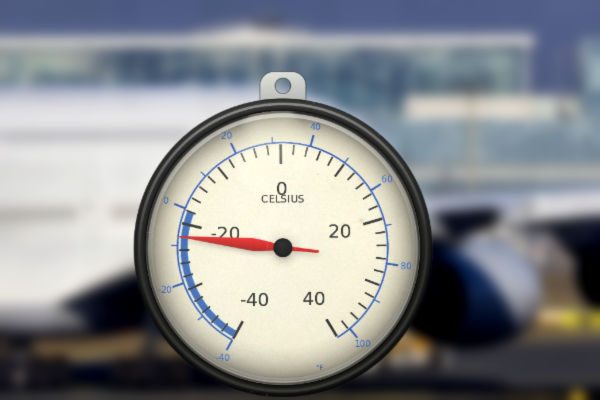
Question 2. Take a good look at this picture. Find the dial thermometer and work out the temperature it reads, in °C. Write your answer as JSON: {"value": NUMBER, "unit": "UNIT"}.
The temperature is {"value": -22, "unit": "°C"}
